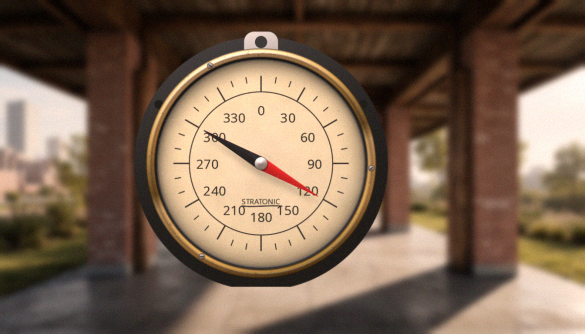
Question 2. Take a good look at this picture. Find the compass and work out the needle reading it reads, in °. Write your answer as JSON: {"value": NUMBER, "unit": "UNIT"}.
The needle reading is {"value": 120, "unit": "°"}
